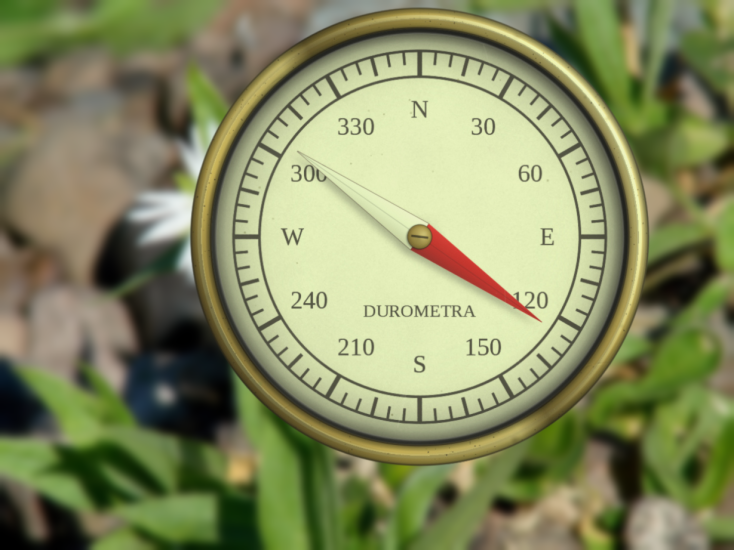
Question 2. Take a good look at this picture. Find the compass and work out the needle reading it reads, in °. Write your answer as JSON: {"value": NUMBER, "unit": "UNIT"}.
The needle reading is {"value": 125, "unit": "°"}
